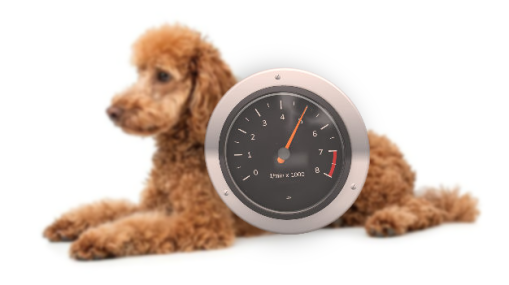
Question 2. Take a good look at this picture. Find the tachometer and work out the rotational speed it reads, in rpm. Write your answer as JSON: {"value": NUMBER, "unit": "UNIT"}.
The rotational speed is {"value": 5000, "unit": "rpm"}
